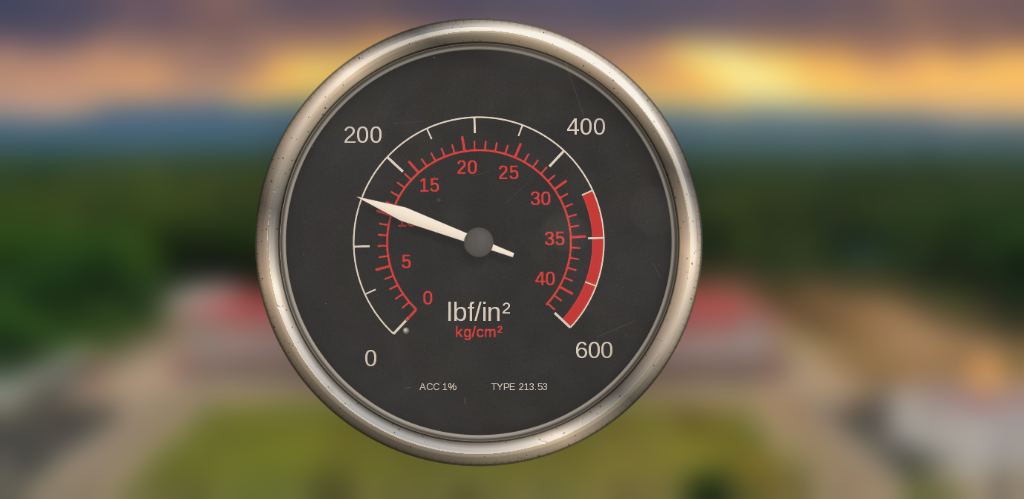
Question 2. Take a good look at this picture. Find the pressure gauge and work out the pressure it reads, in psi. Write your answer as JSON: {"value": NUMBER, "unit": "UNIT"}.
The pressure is {"value": 150, "unit": "psi"}
